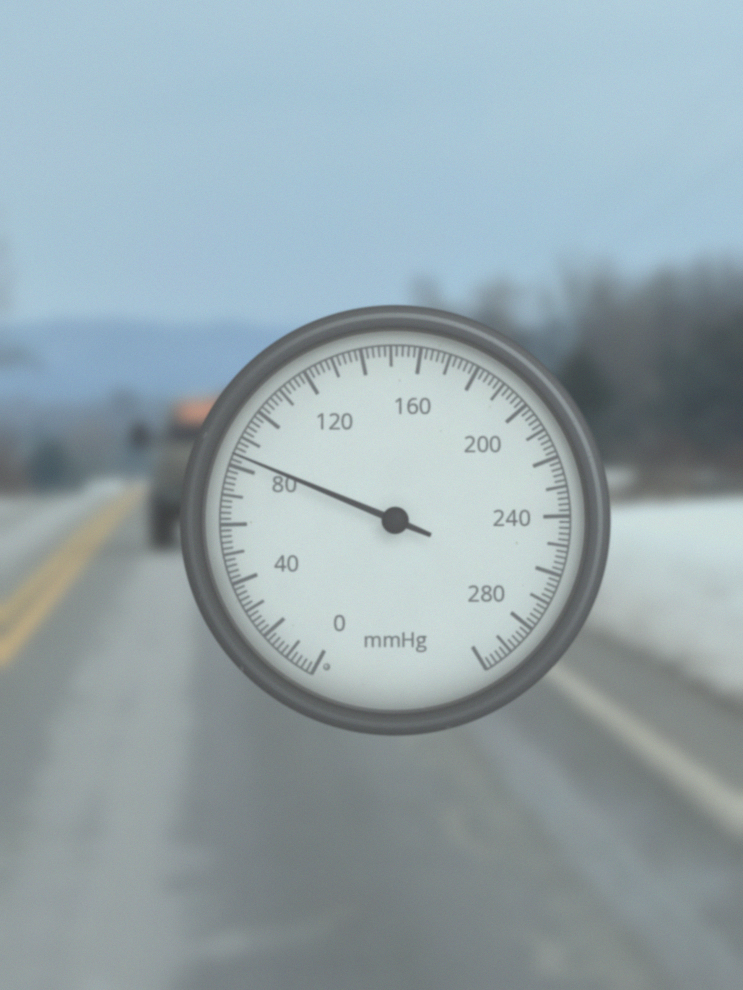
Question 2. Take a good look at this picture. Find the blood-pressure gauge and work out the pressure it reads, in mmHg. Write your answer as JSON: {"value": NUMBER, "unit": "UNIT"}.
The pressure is {"value": 84, "unit": "mmHg"}
